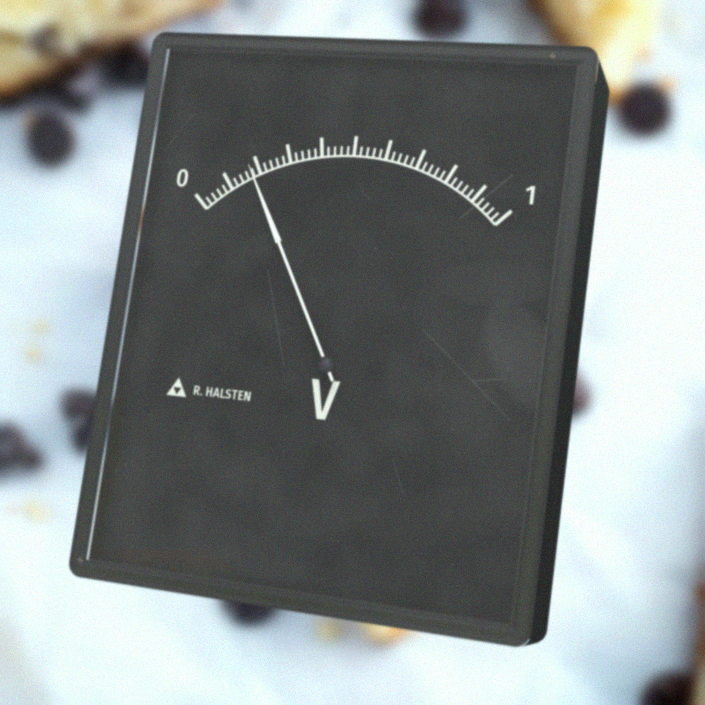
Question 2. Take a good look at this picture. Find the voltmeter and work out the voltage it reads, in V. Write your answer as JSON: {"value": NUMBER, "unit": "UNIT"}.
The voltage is {"value": 0.18, "unit": "V"}
